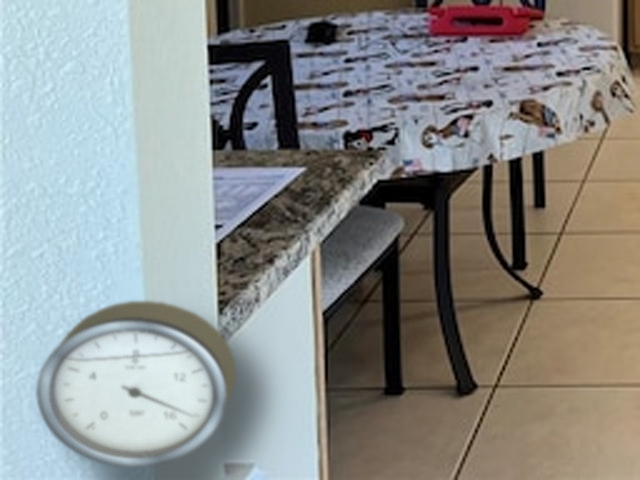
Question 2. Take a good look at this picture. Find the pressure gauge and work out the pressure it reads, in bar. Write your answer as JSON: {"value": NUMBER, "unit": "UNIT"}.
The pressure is {"value": 15, "unit": "bar"}
